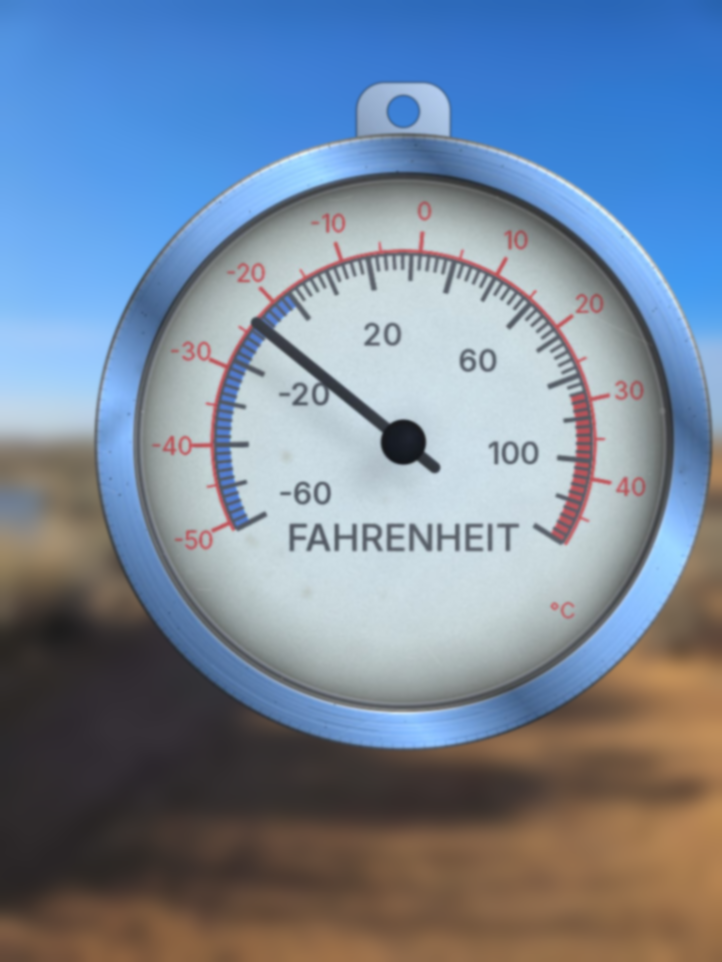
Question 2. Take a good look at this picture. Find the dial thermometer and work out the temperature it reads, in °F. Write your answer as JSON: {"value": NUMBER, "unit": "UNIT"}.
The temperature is {"value": -10, "unit": "°F"}
